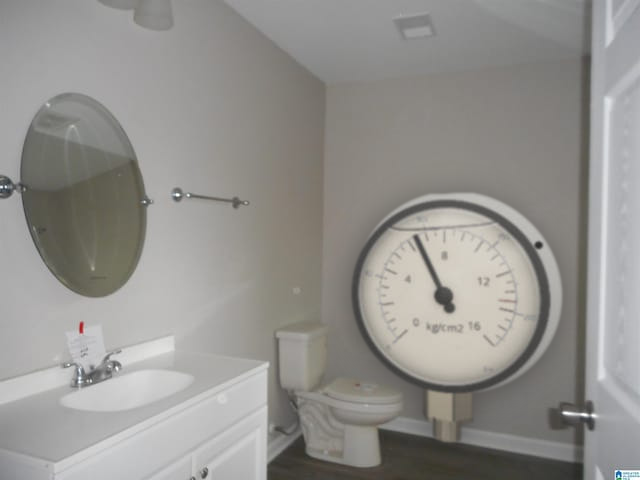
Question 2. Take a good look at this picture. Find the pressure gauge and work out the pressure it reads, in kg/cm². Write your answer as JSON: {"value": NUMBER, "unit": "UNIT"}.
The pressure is {"value": 6.5, "unit": "kg/cm²"}
